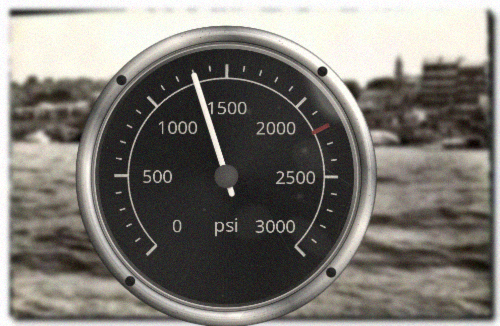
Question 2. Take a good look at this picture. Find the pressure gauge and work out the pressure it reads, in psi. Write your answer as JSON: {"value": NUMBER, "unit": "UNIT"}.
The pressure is {"value": 1300, "unit": "psi"}
